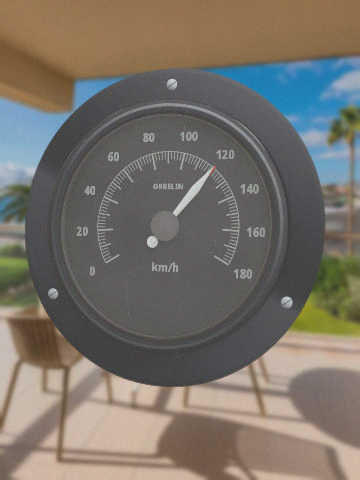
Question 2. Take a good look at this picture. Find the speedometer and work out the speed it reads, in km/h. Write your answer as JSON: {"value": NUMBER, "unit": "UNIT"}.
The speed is {"value": 120, "unit": "km/h"}
